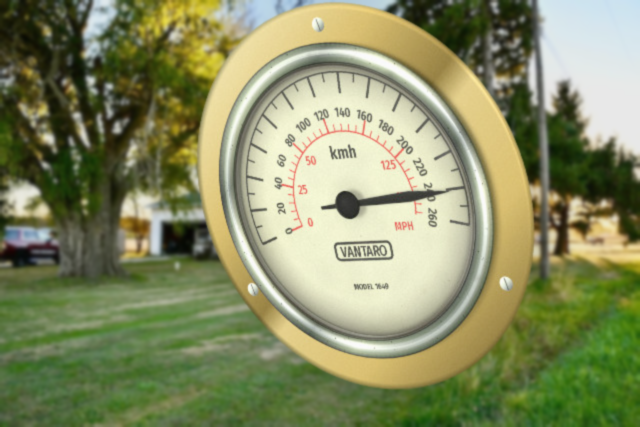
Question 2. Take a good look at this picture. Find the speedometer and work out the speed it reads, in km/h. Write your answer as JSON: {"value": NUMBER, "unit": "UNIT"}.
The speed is {"value": 240, "unit": "km/h"}
